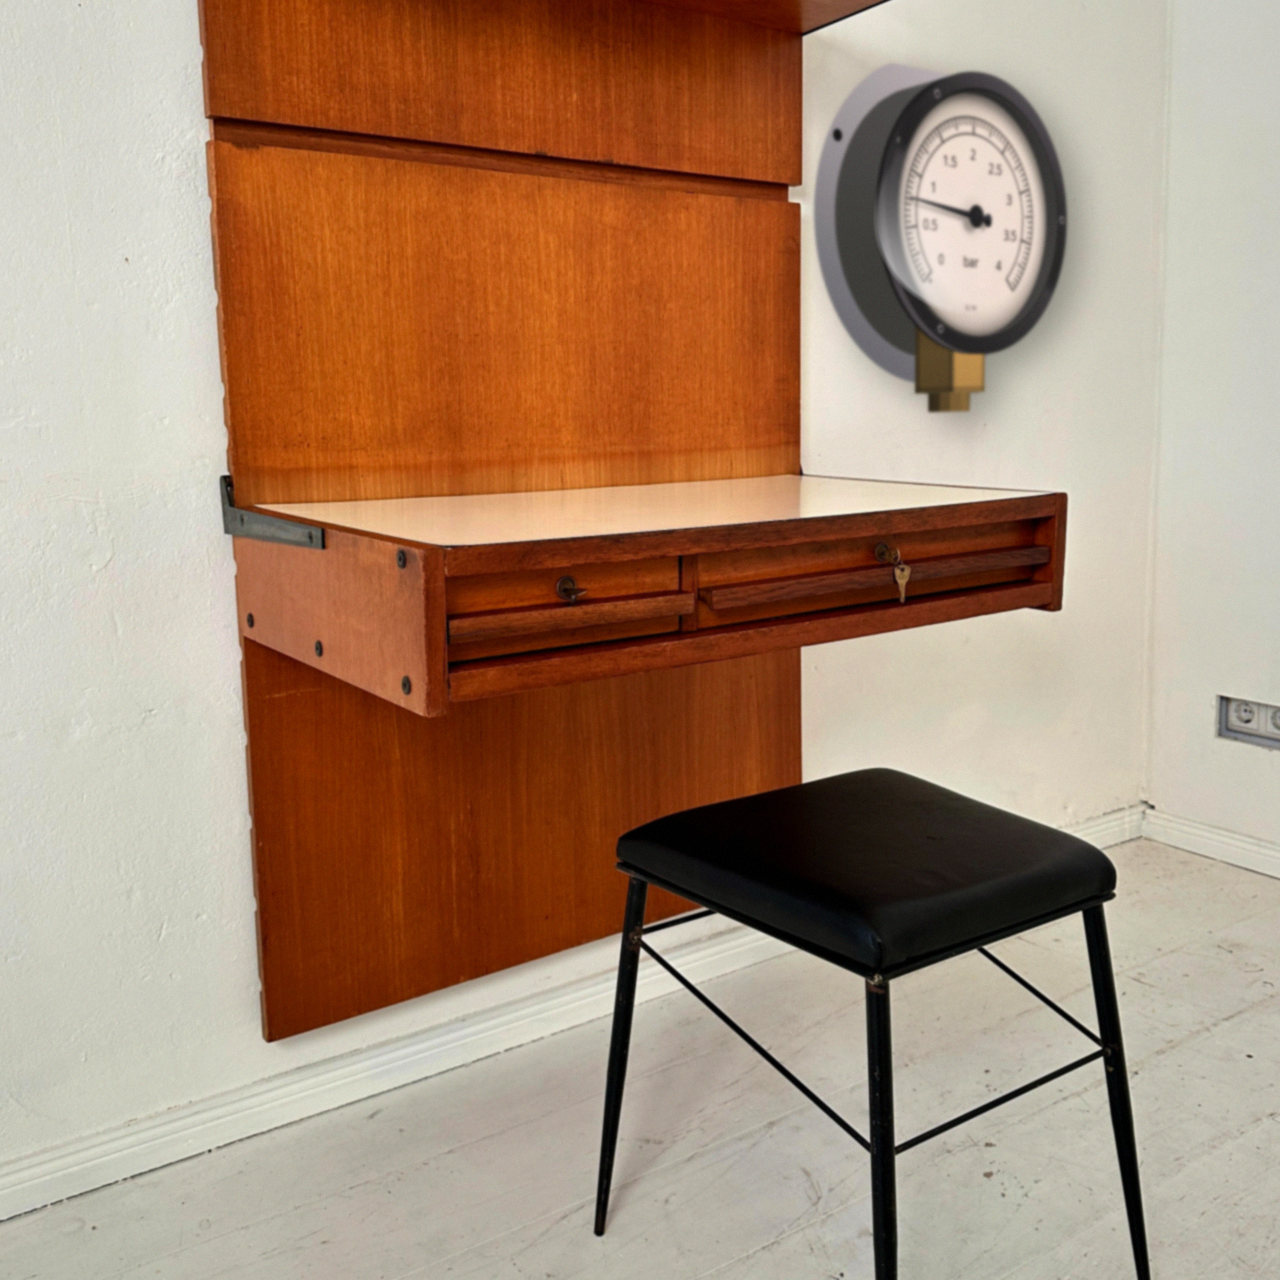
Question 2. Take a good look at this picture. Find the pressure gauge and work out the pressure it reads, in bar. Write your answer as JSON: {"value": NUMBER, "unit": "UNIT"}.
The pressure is {"value": 0.75, "unit": "bar"}
